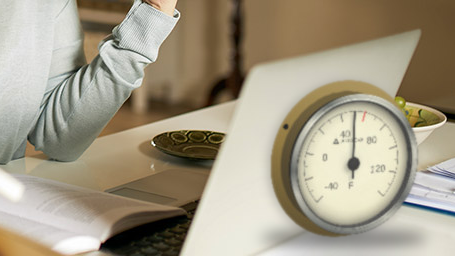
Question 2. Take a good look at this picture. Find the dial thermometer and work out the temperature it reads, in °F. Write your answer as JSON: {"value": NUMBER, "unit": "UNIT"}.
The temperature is {"value": 50, "unit": "°F"}
